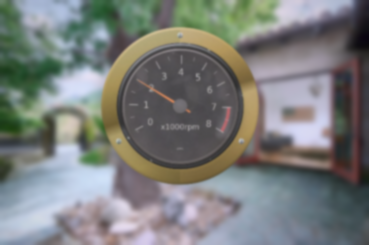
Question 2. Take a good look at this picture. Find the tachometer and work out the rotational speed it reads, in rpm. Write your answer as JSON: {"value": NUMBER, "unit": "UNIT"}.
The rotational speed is {"value": 2000, "unit": "rpm"}
